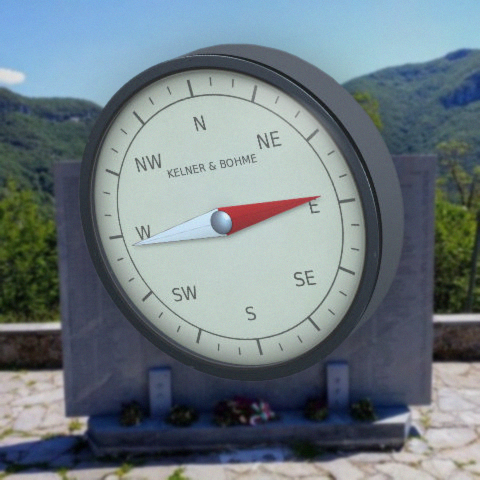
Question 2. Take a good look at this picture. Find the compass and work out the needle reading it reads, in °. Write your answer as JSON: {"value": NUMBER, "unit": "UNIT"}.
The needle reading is {"value": 85, "unit": "°"}
